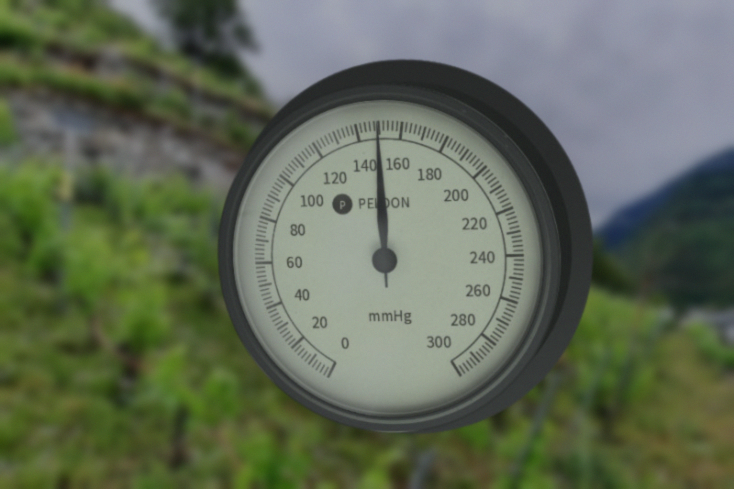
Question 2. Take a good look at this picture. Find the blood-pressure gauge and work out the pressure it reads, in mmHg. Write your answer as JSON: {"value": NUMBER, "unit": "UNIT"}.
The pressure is {"value": 150, "unit": "mmHg"}
